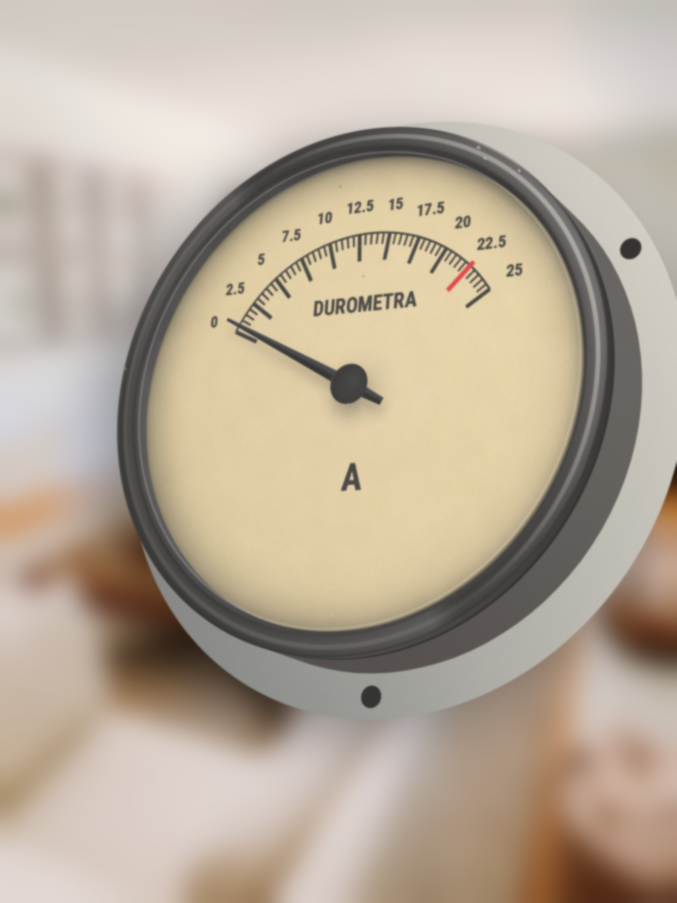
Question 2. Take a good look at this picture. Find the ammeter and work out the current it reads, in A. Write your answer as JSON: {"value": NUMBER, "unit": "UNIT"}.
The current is {"value": 0.5, "unit": "A"}
